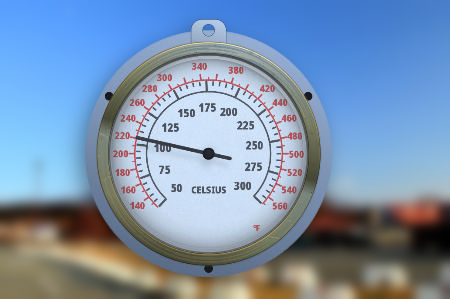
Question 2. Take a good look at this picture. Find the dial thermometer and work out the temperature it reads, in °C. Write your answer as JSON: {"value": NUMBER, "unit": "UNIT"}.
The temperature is {"value": 105, "unit": "°C"}
